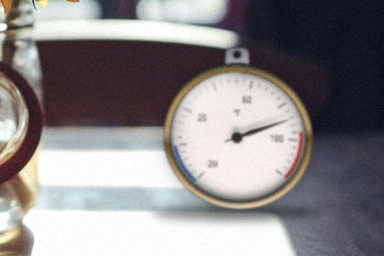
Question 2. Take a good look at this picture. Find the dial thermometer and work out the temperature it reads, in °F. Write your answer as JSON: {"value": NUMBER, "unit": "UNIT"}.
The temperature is {"value": 88, "unit": "°F"}
